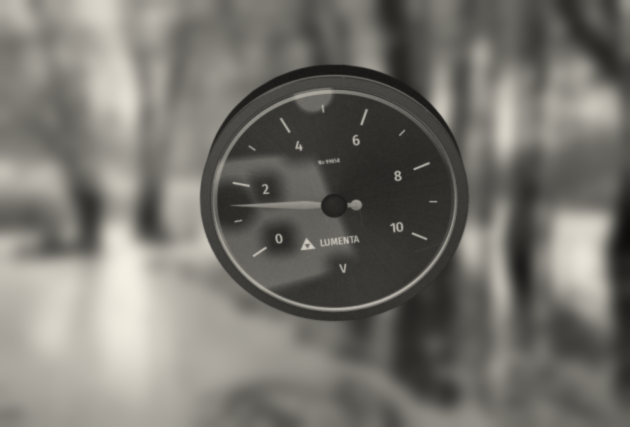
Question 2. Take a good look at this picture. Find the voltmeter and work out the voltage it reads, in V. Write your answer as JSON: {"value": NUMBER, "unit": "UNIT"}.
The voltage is {"value": 1.5, "unit": "V"}
